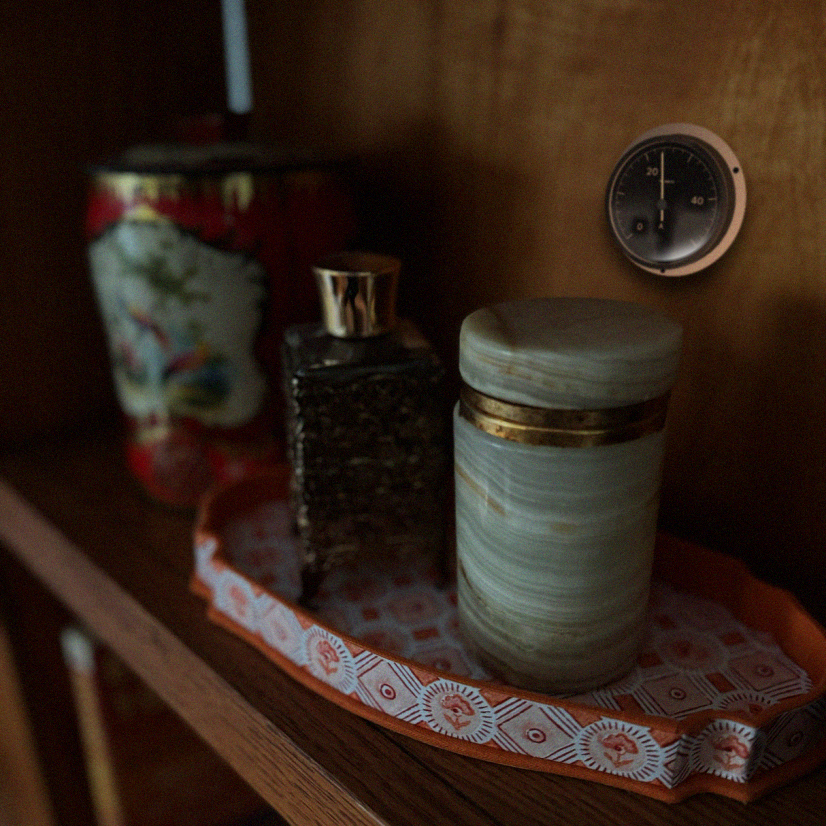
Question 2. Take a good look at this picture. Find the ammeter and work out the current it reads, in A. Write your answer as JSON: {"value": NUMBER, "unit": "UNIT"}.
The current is {"value": 24, "unit": "A"}
